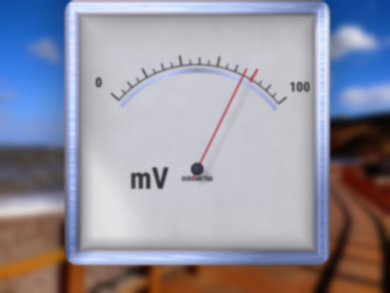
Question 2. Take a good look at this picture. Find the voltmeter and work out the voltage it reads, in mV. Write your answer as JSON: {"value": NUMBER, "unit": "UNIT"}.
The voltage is {"value": 75, "unit": "mV"}
